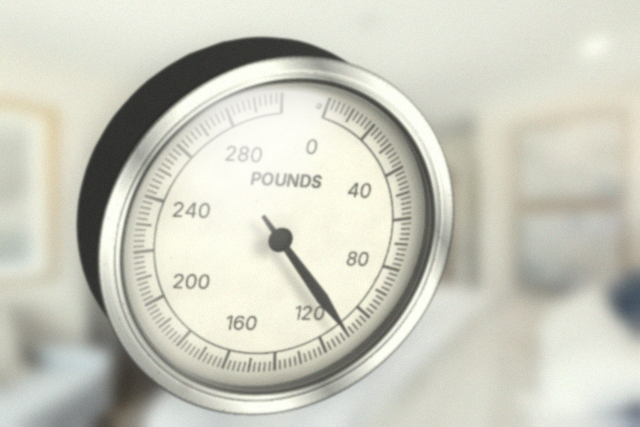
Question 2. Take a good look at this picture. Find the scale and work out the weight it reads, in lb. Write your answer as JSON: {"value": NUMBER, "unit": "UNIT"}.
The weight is {"value": 110, "unit": "lb"}
